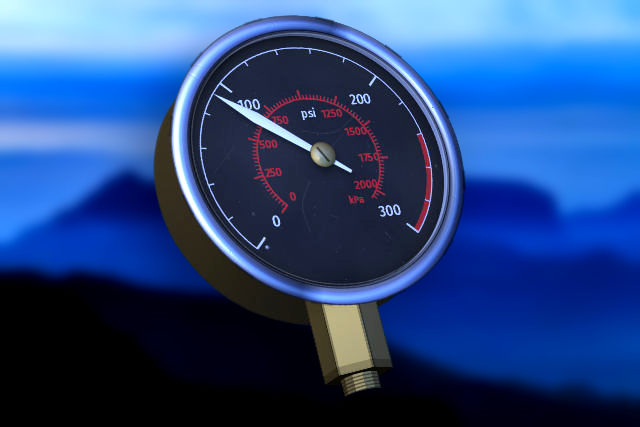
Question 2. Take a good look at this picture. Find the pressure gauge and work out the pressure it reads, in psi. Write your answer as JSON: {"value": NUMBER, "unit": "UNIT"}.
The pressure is {"value": 90, "unit": "psi"}
